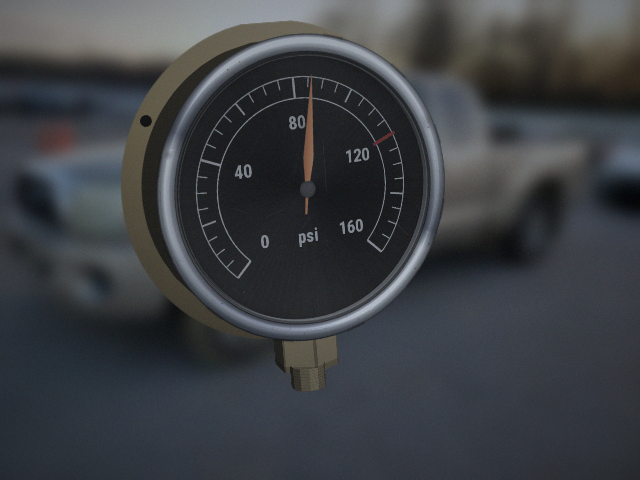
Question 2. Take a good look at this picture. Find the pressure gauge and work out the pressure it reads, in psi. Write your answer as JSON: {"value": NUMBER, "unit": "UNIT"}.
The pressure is {"value": 85, "unit": "psi"}
